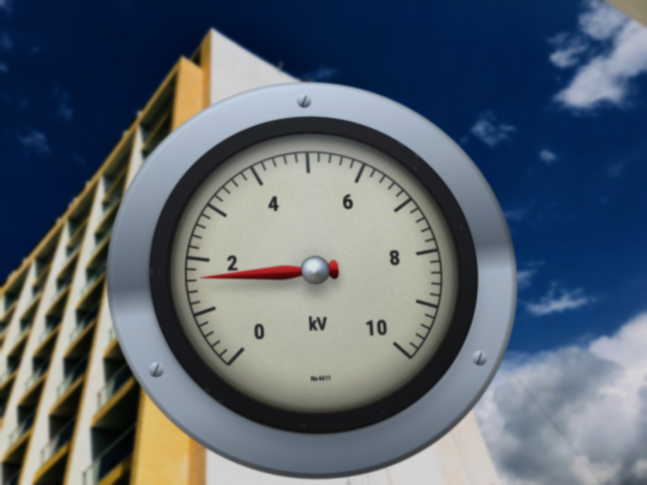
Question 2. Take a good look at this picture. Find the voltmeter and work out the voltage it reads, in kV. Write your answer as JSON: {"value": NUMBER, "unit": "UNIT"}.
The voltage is {"value": 1.6, "unit": "kV"}
